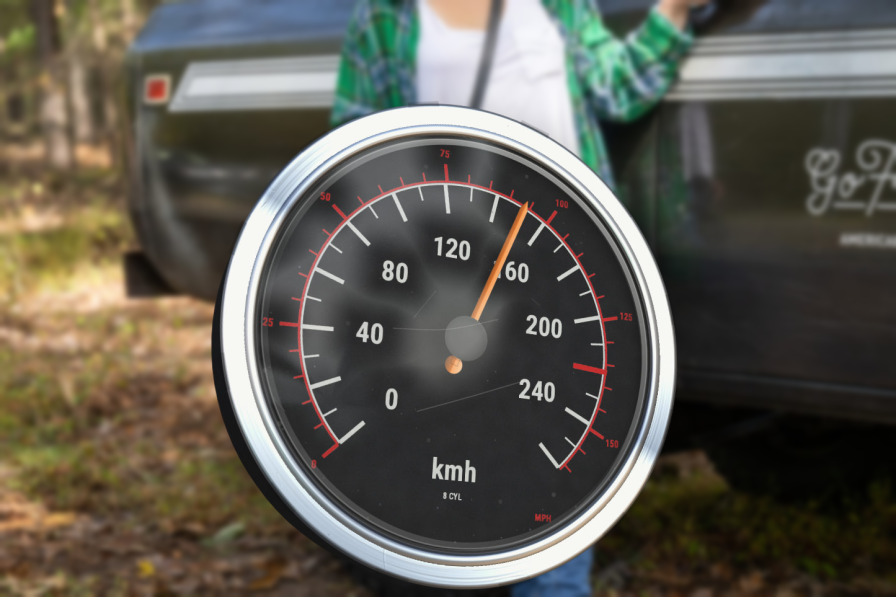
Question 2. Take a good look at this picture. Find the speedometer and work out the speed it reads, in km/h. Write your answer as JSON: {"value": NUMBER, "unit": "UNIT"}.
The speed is {"value": 150, "unit": "km/h"}
